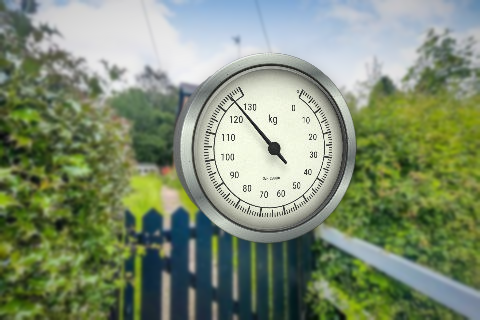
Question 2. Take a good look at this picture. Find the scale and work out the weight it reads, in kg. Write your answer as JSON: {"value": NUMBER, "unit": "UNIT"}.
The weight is {"value": 125, "unit": "kg"}
